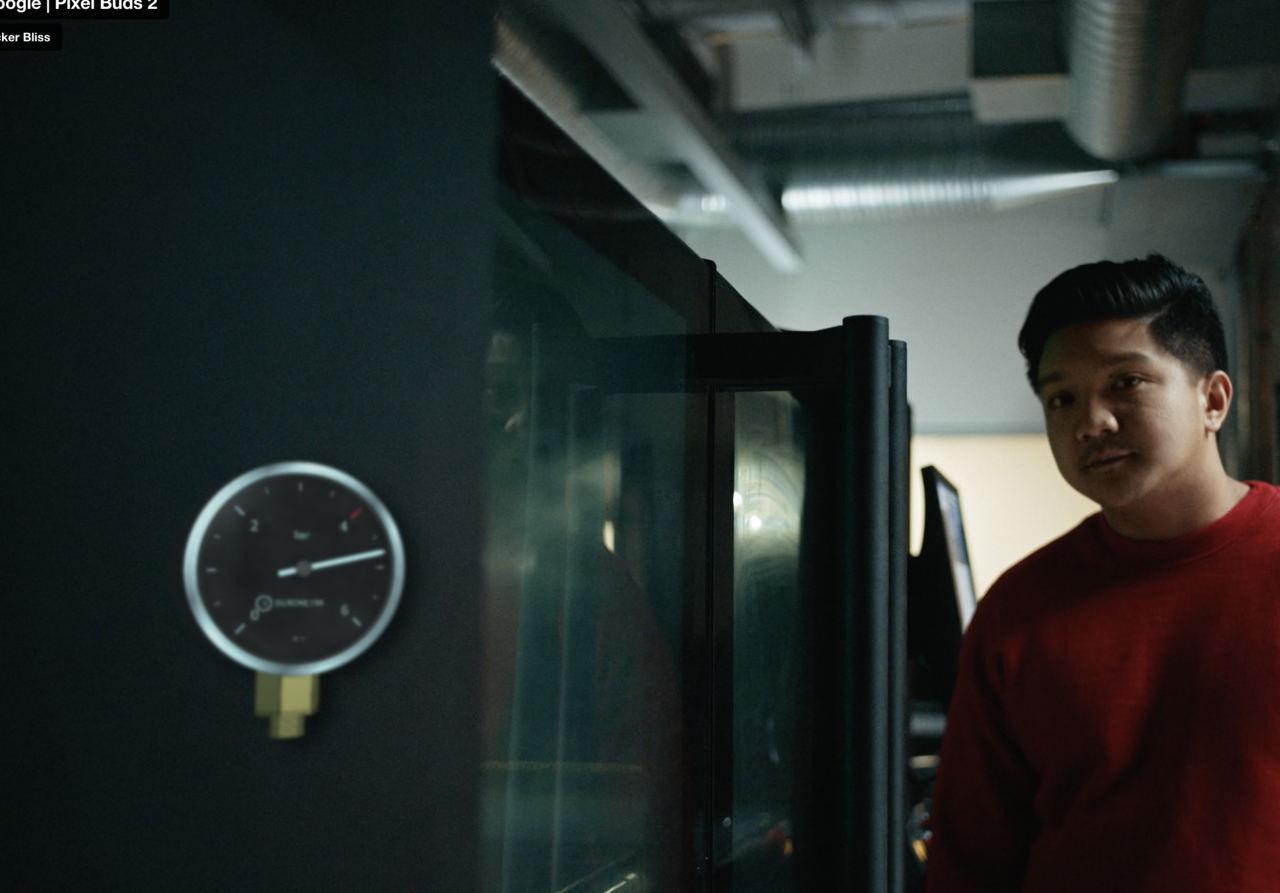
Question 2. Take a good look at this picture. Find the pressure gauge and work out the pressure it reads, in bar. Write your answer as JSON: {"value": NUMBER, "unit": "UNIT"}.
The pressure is {"value": 4.75, "unit": "bar"}
